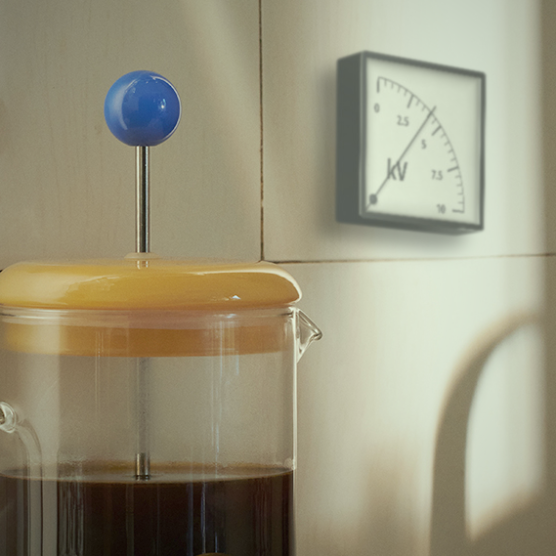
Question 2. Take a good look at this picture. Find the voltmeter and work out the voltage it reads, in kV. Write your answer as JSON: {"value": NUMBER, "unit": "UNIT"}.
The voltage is {"value": 4, "unit": "kV"}
